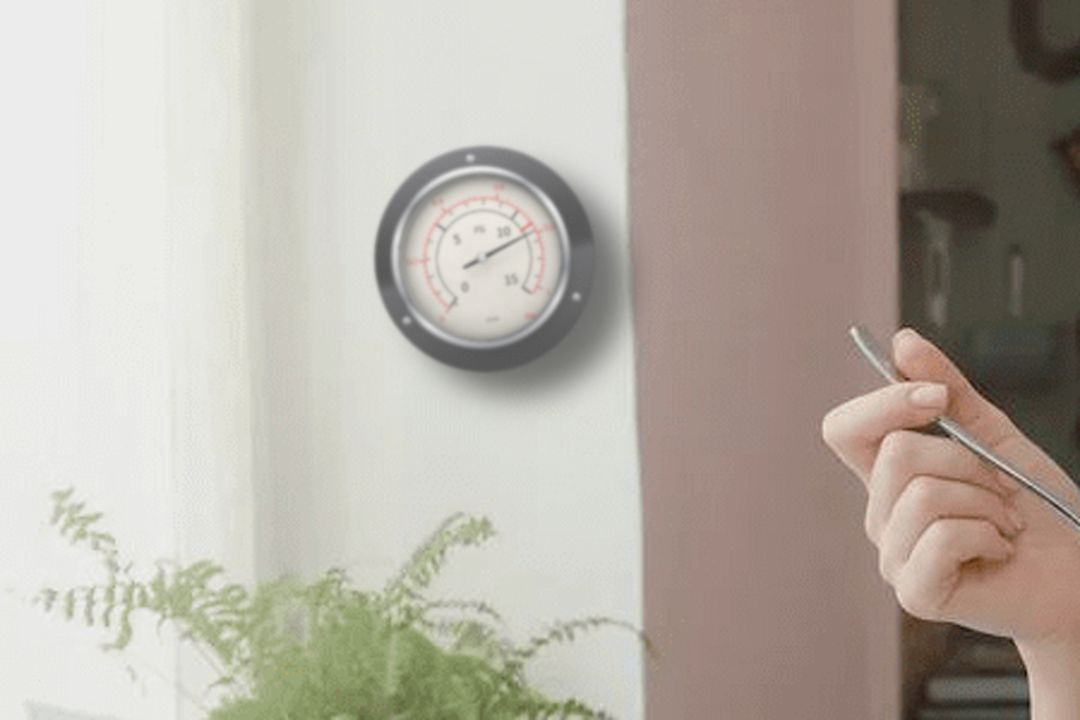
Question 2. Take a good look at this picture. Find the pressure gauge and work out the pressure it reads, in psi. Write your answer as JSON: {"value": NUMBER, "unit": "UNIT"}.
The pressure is {"value": 11.5, "unit": "psi"}
